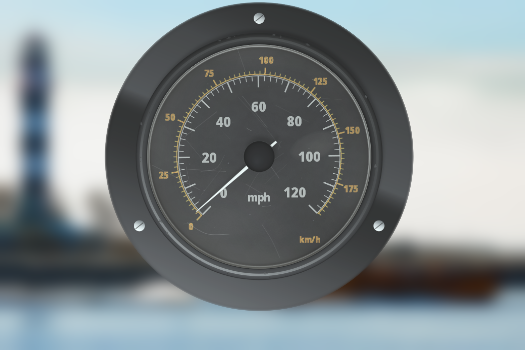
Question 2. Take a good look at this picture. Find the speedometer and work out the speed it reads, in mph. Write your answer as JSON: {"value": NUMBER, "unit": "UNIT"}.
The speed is {"value": 2, "unit": "mph"}
